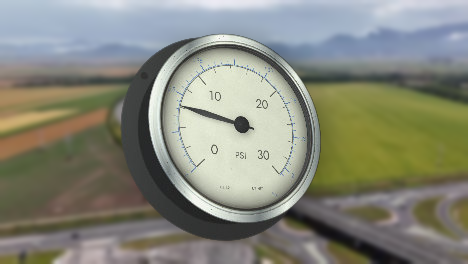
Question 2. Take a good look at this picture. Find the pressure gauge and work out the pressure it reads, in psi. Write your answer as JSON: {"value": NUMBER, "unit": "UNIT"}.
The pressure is {"value": 6, "unit": "psi"}
